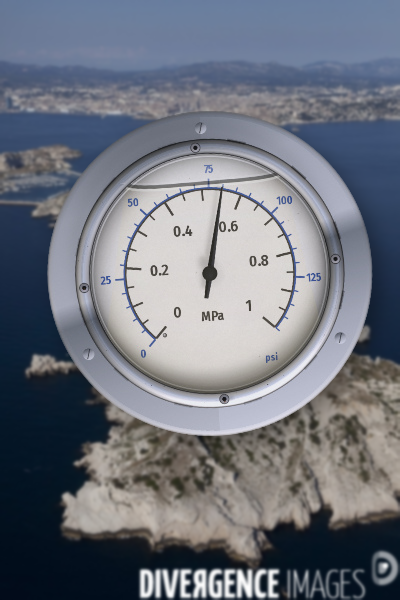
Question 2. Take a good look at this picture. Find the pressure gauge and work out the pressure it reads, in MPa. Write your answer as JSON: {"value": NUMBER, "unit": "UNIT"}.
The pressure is {"value": 0.55, "unit": "MPa"}
